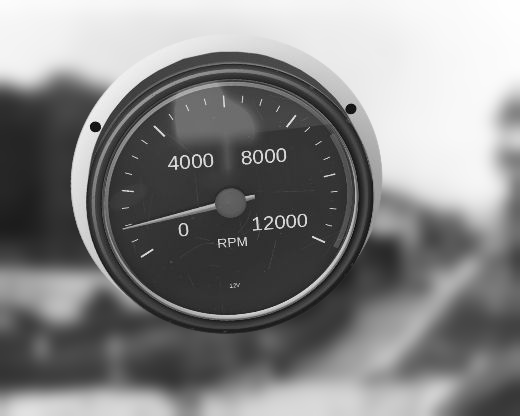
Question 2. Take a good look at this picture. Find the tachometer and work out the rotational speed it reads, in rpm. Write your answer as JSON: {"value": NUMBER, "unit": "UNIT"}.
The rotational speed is {"value": 1000, "unit": "rpm"}
